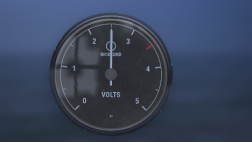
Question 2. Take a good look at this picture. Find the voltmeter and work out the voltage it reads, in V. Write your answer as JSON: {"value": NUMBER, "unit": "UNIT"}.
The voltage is {"value": 2.5, "unit": "V"}
